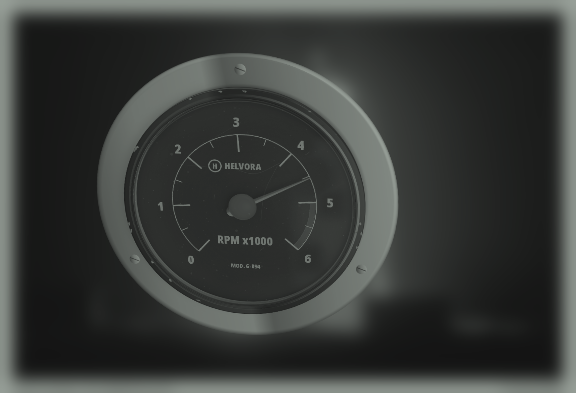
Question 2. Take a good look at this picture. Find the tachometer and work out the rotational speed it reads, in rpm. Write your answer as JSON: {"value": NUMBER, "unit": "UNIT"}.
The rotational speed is {"value": 4500, "unit": "rpm"}
